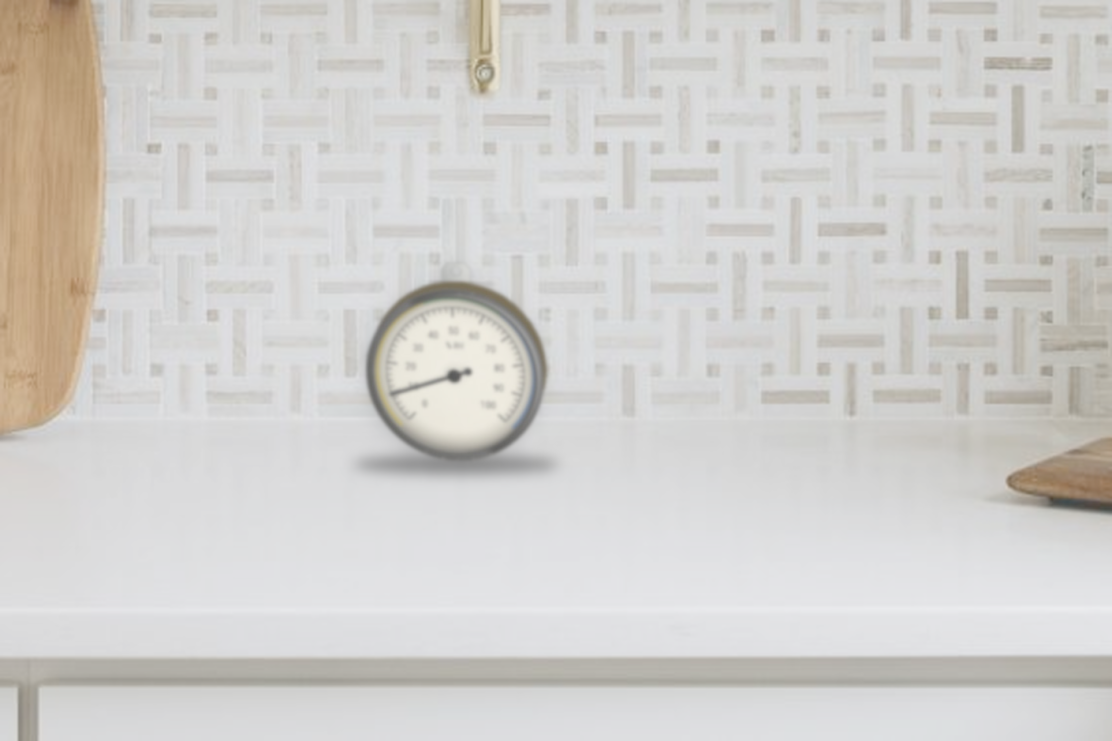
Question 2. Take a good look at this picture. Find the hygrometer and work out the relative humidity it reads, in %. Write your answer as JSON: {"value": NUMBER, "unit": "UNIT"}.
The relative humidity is {"value": 10, "unit": "%"}
